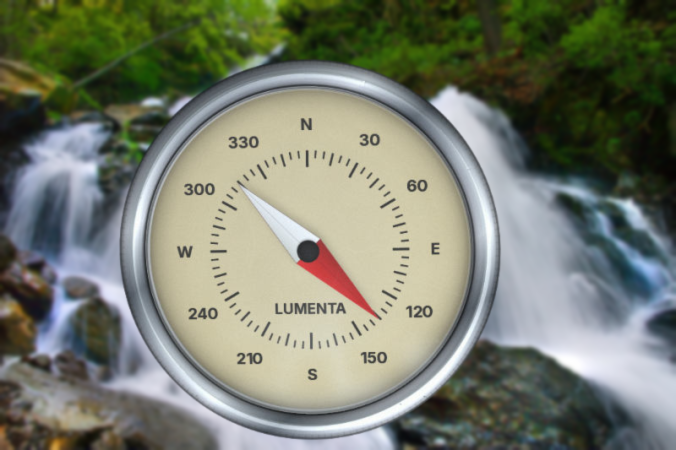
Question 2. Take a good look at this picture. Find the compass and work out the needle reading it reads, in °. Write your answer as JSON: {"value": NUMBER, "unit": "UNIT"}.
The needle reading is {"value": 135, "unit": "°"}
